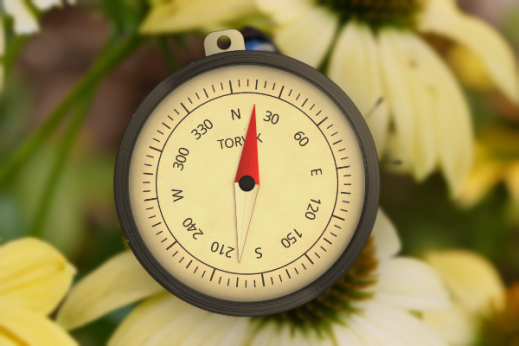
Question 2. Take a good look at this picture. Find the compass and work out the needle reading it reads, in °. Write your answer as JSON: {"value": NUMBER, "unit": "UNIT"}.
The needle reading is {"value": 15, "unit": "°"}
